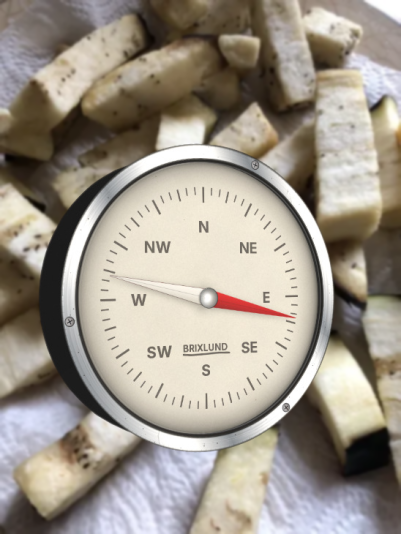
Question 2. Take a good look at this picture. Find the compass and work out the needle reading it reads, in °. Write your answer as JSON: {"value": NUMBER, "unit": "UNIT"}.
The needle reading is {"value": 102.5, "unit": "°"}
